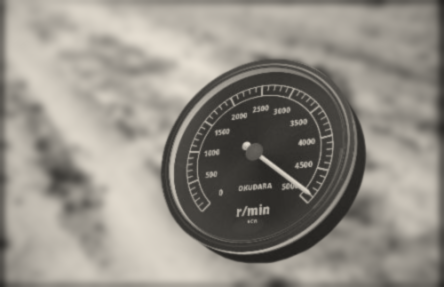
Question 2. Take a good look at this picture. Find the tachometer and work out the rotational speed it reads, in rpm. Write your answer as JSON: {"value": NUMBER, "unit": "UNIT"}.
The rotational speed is {"value": 4900, "unit": "rpm"}
